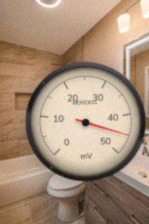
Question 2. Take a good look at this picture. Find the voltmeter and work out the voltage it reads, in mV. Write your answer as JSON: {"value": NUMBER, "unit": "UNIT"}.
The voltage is {"value": 45, "unit": "mV"}
